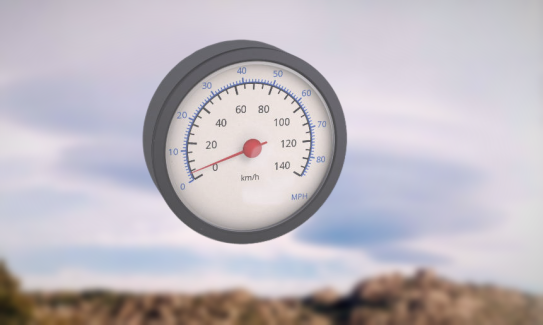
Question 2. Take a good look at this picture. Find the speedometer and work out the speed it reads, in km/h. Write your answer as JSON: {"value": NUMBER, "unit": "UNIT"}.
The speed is {"value": 5, "unit": "km/h"}
